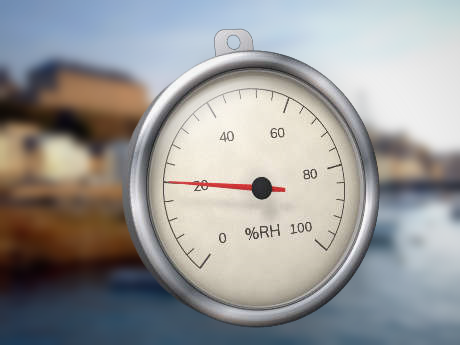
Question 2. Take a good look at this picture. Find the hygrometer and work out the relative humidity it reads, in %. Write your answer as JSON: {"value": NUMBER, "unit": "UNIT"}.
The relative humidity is {"value": 20, "unit": "%"}
